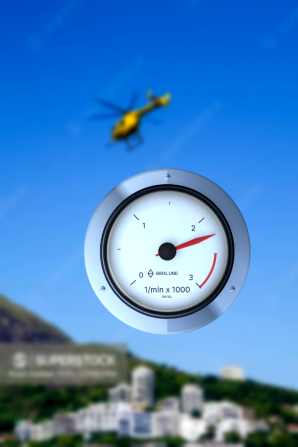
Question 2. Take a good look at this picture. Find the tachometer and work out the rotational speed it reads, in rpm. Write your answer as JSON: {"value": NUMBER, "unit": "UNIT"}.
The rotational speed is {"value": 2250, "unit": "rpm"}
